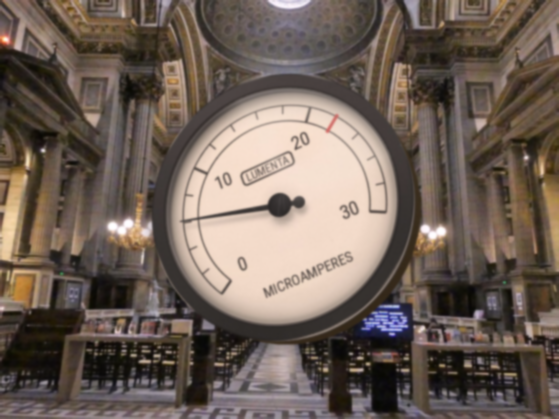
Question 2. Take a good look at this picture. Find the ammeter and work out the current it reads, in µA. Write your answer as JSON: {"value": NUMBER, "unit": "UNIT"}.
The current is {"value": 6, "unit": "µA"}
